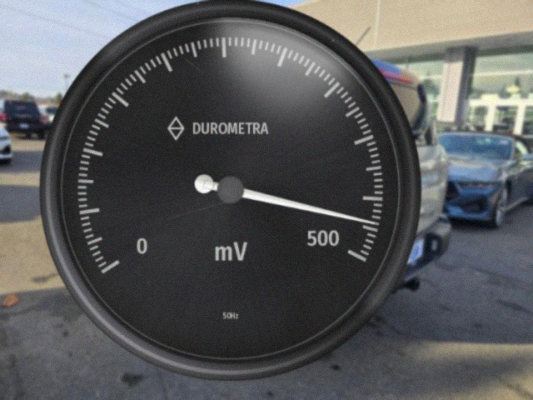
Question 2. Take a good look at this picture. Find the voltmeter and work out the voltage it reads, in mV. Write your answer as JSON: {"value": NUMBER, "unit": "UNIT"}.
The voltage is {"value": 470, "unit": "mV"}
